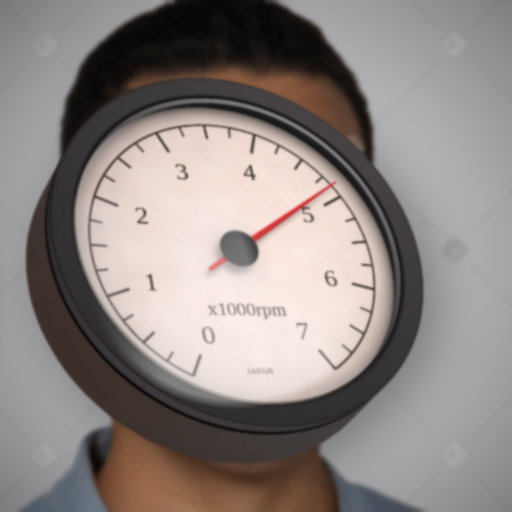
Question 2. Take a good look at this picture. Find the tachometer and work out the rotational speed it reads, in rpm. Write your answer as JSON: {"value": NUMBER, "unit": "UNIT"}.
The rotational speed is {"value": 4875, "unit": "rpm"}
